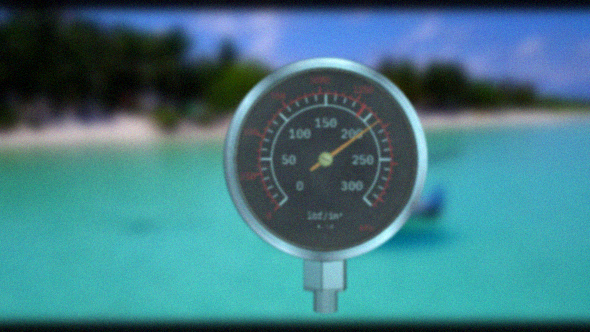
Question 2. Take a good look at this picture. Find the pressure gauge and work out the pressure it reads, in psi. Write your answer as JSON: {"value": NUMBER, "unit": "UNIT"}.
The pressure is {"value": 210, "unit": "psi"}
